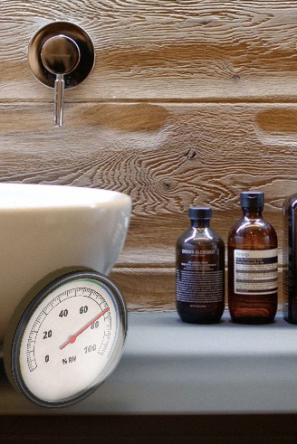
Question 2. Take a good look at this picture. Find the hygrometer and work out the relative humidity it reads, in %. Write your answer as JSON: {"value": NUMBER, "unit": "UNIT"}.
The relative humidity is {"value": 75, "unit": "%"}
